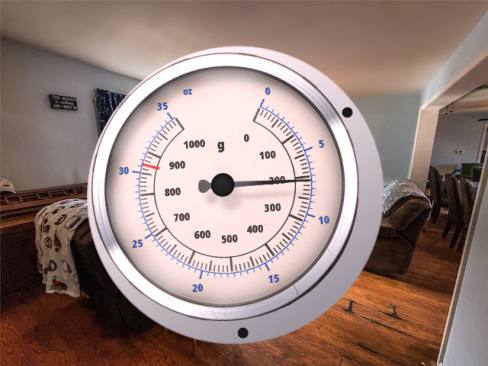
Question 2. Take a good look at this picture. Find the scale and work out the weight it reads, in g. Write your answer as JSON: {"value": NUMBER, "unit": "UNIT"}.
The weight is {"value": 210, "unit": "g"}
